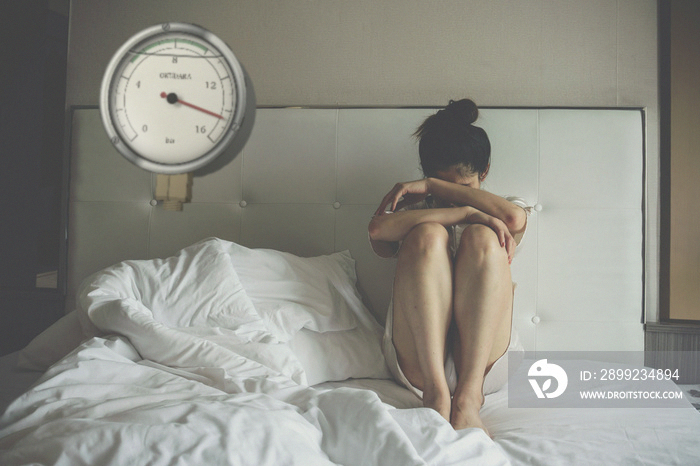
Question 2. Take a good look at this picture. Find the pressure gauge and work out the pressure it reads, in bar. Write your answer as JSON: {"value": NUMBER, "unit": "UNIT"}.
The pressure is {"value": 14.5, "unit": "bar"}
